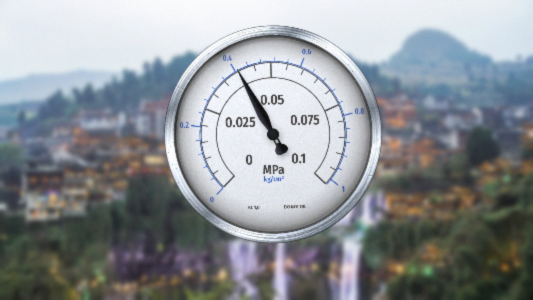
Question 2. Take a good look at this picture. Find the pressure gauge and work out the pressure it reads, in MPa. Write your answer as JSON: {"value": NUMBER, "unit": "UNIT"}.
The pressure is {"value": 0.04, "unit": "MPa"}
